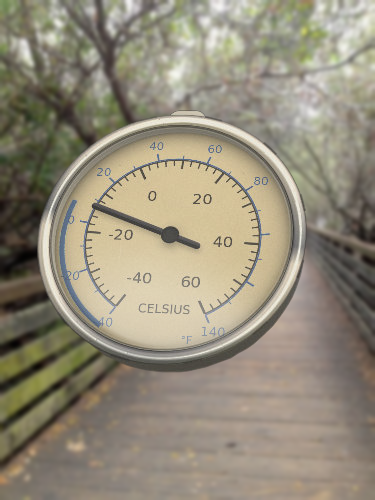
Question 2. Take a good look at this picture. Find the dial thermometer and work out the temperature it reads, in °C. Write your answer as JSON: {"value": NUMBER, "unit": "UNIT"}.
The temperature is {"value": -14, "unit": "°C"}
